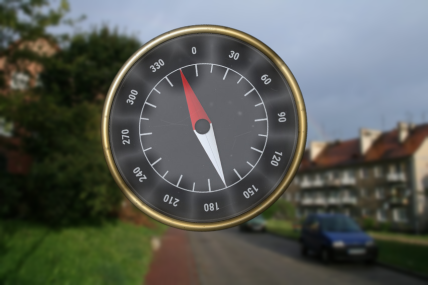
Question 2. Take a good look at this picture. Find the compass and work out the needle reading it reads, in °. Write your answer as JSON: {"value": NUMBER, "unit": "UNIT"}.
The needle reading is {"value": 345, "unit": "°"}
